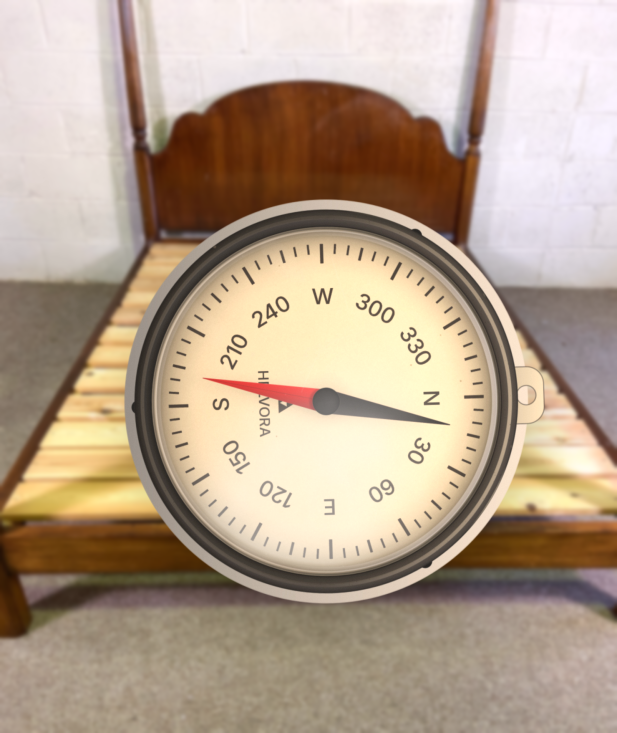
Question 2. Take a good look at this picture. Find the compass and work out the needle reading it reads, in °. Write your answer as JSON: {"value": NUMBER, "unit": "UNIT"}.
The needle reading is {"value": 192.5, "unit": "°"}
